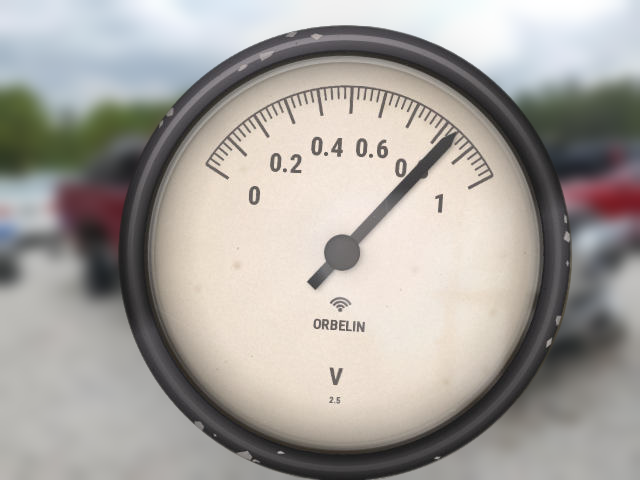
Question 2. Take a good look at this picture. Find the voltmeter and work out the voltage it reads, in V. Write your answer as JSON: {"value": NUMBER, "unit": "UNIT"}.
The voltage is {"value": 0.84, "unit": "V"}
